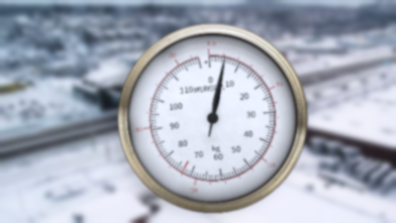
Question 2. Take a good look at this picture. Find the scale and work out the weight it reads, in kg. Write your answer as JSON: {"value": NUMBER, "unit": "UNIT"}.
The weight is {"value": 5, "unit": "kg"}
